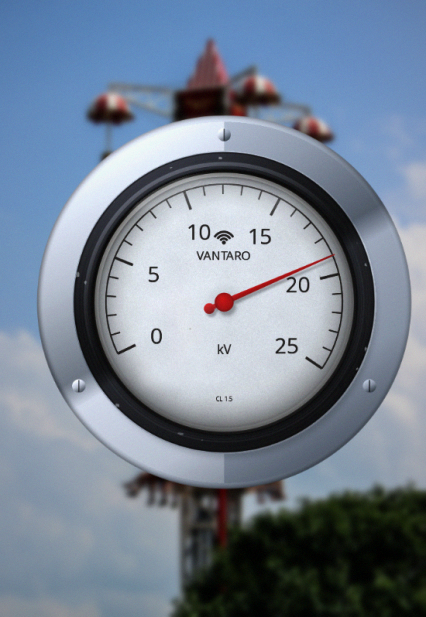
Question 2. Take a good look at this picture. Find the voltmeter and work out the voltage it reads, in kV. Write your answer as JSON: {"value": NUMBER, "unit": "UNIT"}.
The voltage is {"value": 19, "unit": "kV"}
